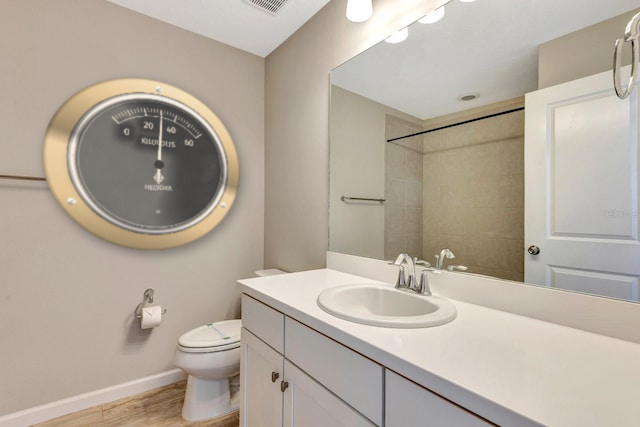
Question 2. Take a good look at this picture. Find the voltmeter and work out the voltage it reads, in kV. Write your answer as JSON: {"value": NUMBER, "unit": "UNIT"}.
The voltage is {"value": 30, "unit": "kV"}
